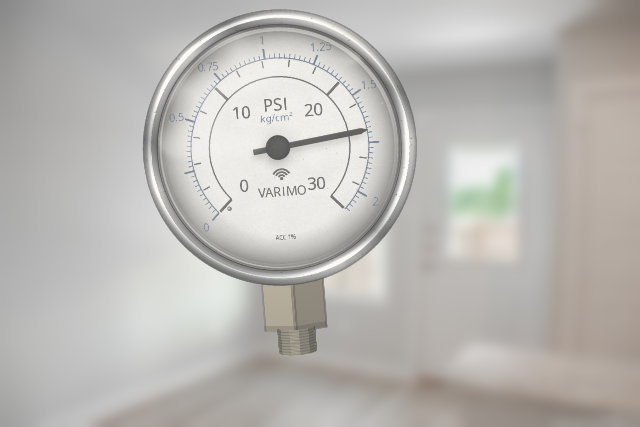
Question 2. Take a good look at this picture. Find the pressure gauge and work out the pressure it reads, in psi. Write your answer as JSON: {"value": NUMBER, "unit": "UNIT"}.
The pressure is {"value": 24, "unit": "psi"}
